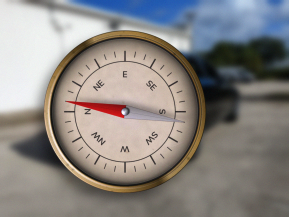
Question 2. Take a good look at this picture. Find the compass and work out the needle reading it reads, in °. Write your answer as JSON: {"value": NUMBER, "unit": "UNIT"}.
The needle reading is {"value": 10, "unit": "°"}
